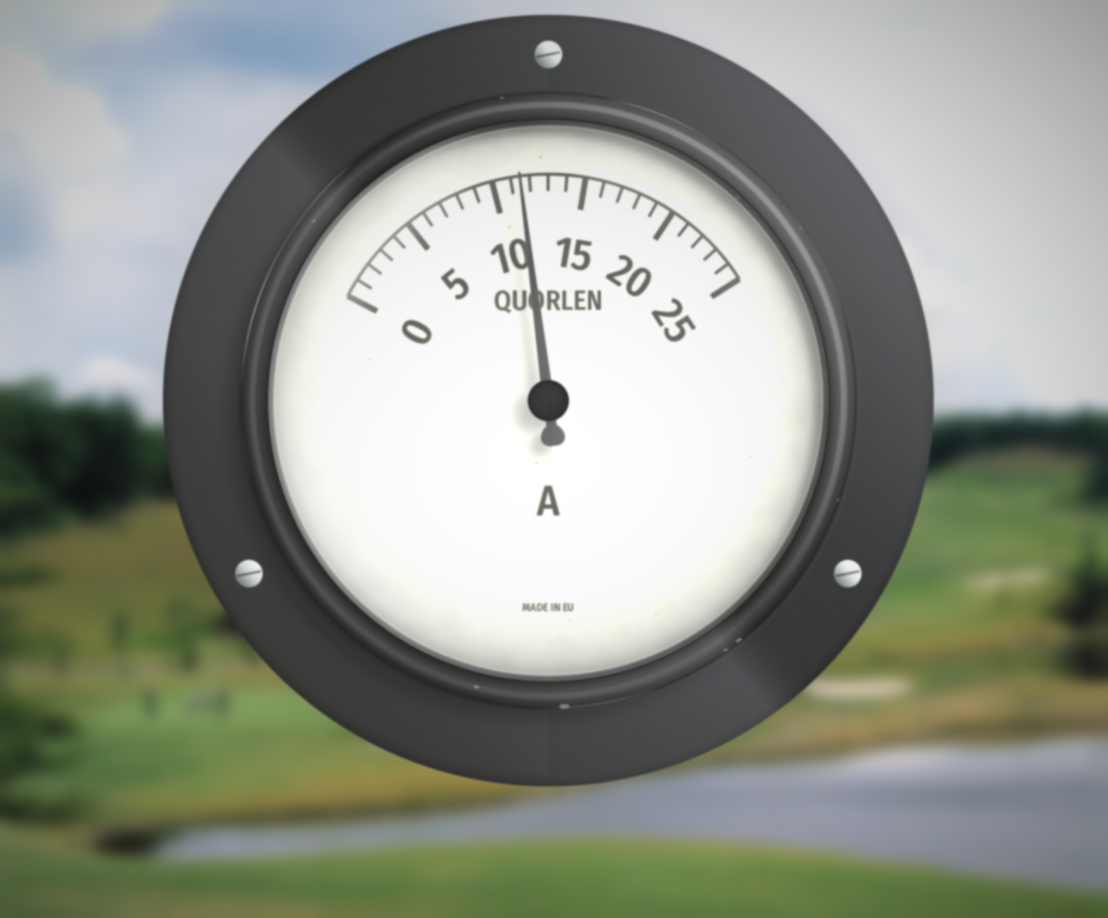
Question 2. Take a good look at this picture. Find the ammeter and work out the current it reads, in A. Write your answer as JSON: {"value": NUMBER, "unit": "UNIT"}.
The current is {"value": 11.5, "unit": "A"}
